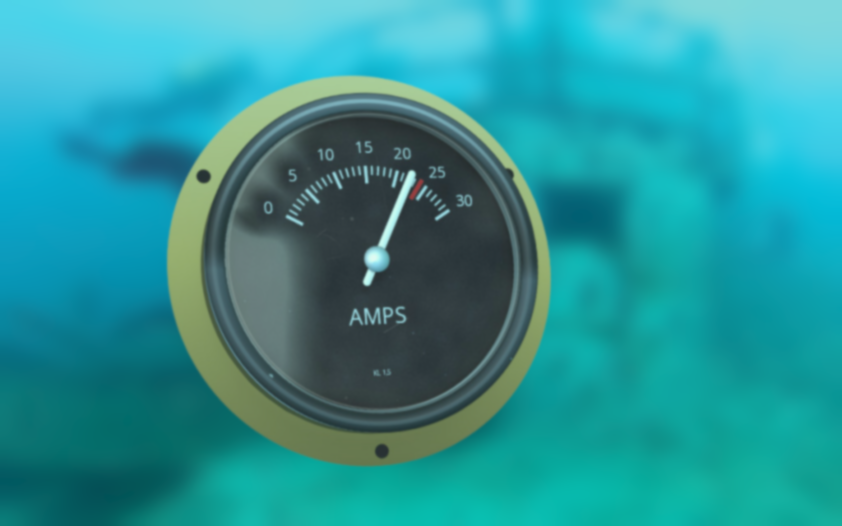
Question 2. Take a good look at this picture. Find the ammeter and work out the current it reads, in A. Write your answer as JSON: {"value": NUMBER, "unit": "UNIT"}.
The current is {"value": 22, "unit": "A"}
